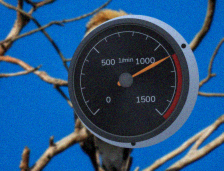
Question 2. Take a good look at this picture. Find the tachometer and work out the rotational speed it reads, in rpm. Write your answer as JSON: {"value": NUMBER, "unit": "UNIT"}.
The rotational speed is {"value": 1100, "unit": "rpm"}
